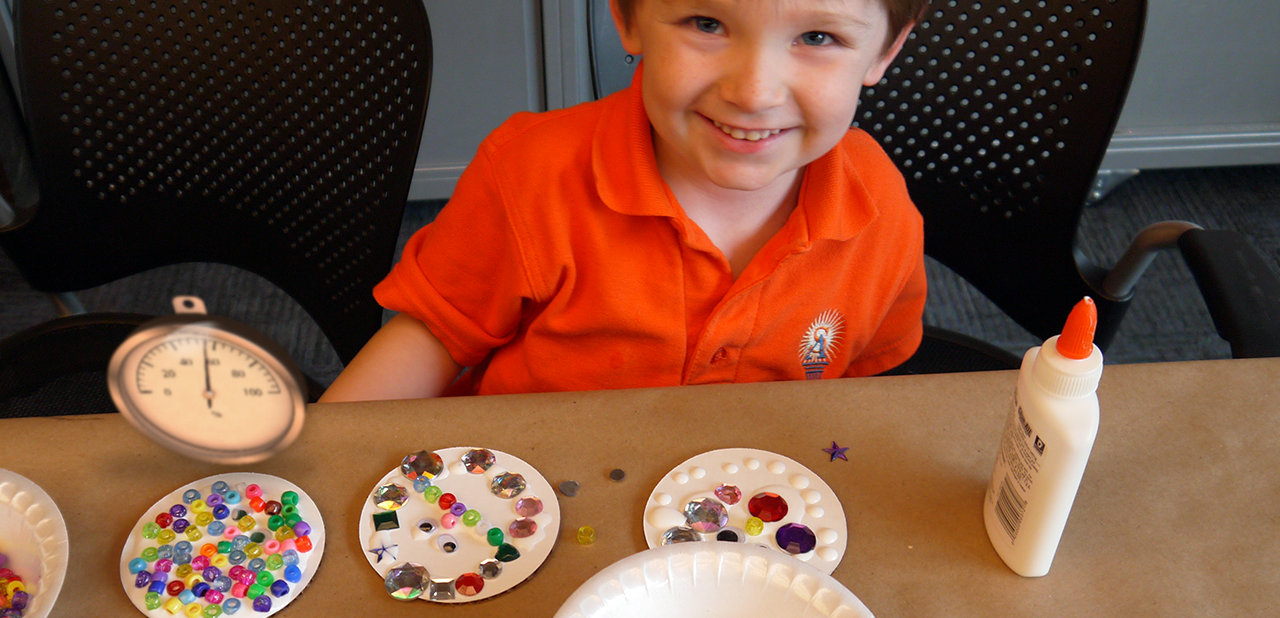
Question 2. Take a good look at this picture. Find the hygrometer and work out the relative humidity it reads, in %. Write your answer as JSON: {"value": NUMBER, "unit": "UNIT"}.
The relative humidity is {"value": 56, "unit": "%"}
